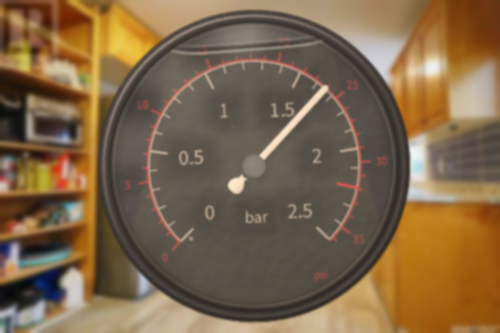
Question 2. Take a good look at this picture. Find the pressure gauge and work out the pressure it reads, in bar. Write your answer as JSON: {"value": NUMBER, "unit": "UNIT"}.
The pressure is {"value": 1.65, "unit": "bar"}
